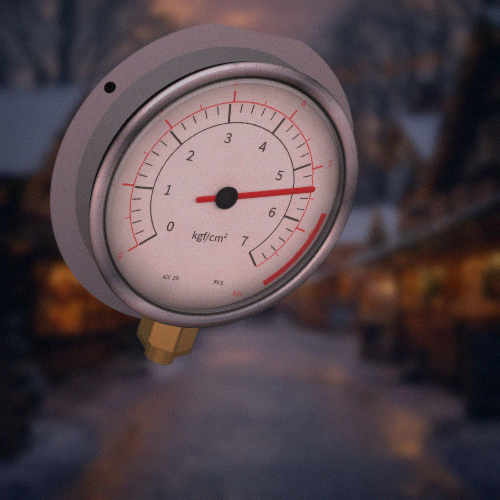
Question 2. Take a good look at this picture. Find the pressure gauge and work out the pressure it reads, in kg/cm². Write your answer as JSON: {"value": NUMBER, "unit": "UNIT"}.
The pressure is {"value": 5.4, "unit": "kg/cm²"}
